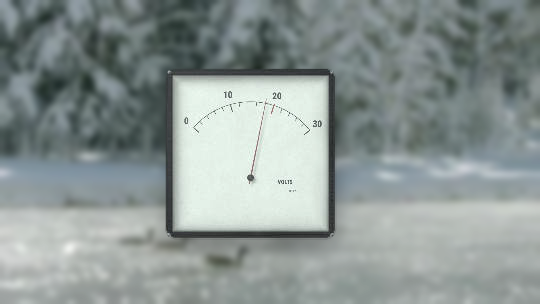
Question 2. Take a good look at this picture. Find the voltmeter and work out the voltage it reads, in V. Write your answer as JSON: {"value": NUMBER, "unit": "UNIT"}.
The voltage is {"value": 18, "unit": "V"}
